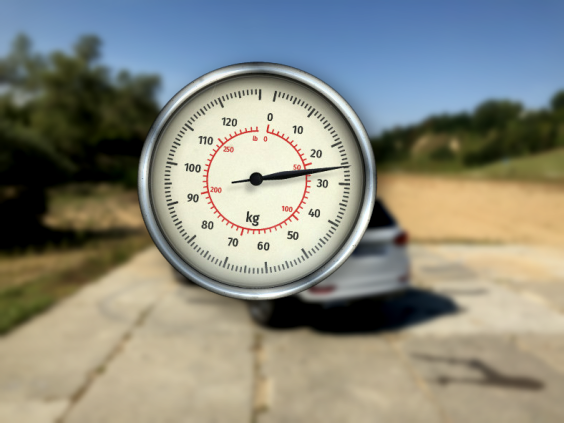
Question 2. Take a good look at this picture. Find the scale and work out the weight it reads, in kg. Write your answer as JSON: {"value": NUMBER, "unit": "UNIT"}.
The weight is {"value": 26, "unit": "kg"}
